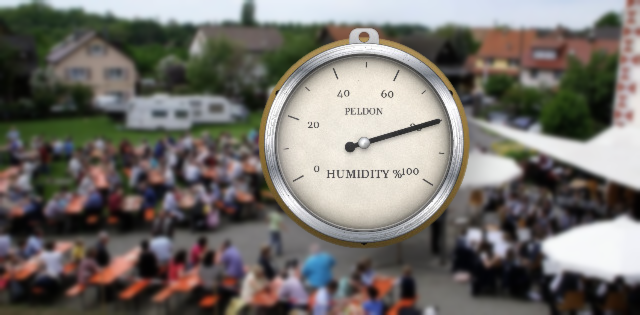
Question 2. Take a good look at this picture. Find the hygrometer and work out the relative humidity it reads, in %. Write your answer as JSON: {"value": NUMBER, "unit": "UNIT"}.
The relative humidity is {"value": 80, "unit": "%"}
